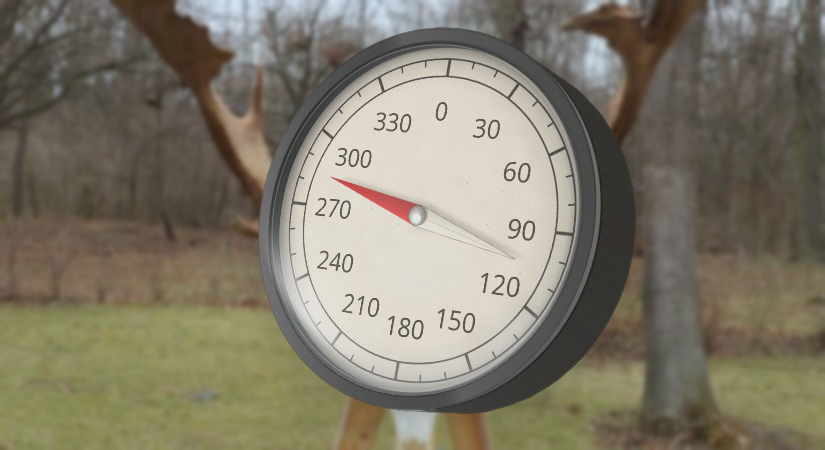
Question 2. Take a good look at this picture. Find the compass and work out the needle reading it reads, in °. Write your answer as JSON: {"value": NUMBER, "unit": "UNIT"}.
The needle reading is {"value": 285, "unit": "°"}
